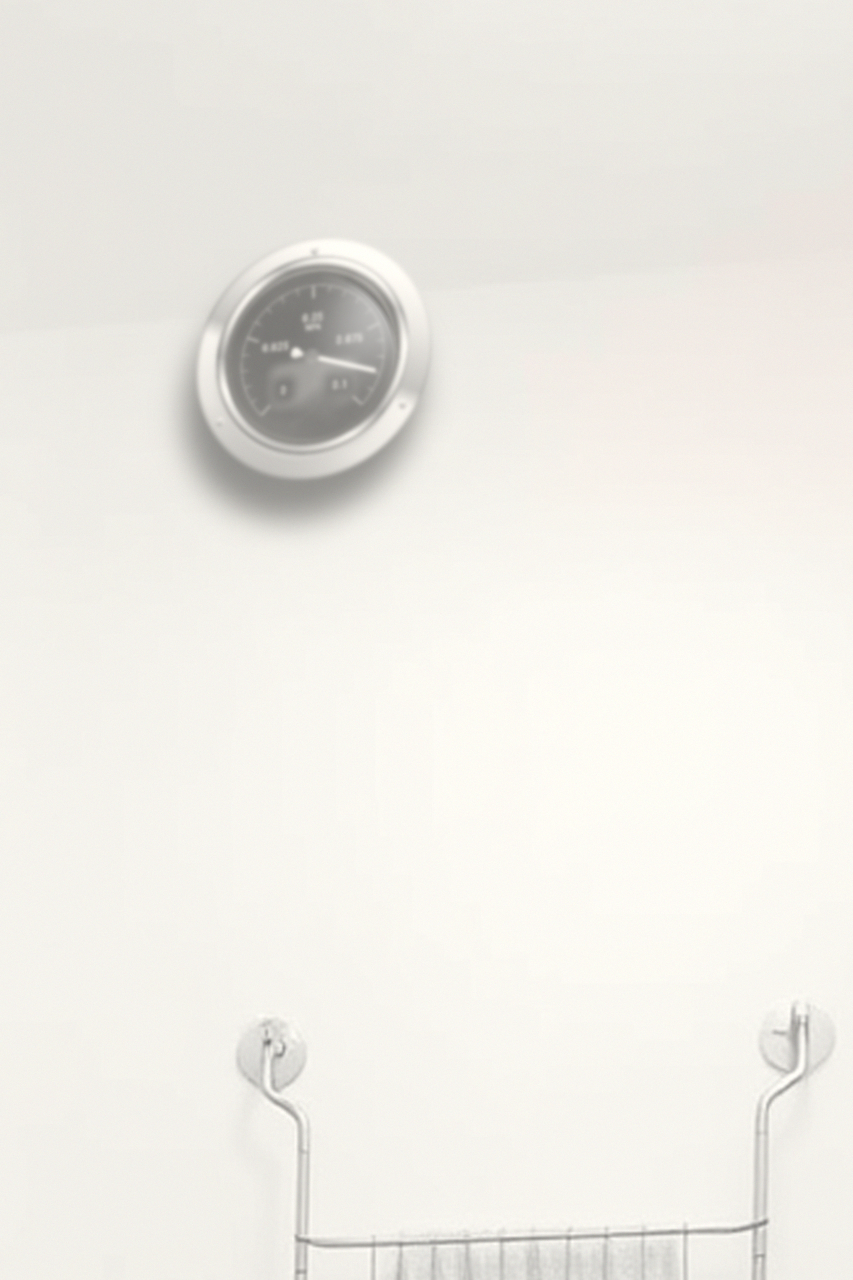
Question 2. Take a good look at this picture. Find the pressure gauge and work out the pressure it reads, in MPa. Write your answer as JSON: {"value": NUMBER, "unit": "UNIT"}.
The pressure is {"value": 0.09, "unit": "MPa"}
